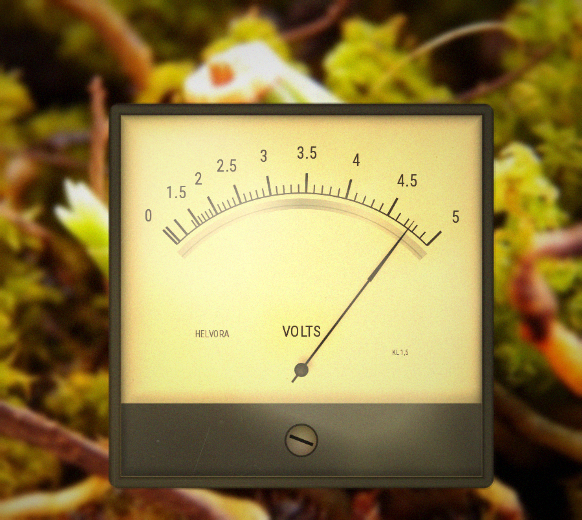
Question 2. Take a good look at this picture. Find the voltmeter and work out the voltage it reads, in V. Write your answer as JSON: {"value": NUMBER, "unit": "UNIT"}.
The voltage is {"value": 4.75, "unit": "V"}
